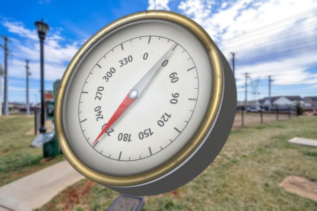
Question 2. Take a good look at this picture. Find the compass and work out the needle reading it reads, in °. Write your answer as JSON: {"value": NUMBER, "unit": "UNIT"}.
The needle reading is {"value": 210, "unit": "°"}
